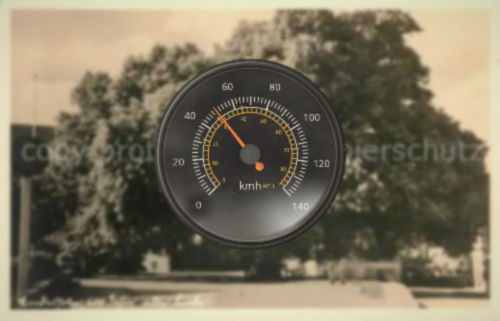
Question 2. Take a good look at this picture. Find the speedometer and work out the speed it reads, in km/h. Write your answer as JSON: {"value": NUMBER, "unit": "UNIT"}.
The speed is {"value": 50, "unit": "km/h"}
